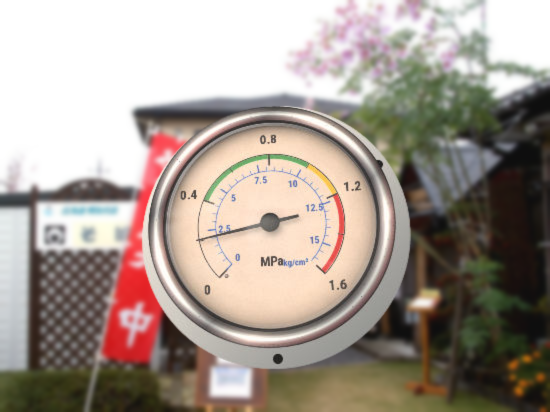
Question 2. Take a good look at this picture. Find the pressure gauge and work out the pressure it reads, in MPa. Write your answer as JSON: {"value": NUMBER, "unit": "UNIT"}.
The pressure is {"value": 0.2, "unit": "MPa"}
